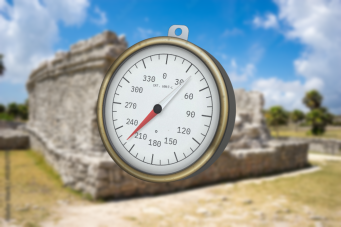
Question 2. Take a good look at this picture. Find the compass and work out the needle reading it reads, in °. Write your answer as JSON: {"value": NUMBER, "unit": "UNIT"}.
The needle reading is {"value": 220, "unit": "°"}
